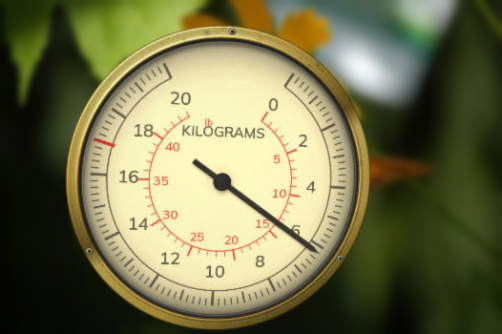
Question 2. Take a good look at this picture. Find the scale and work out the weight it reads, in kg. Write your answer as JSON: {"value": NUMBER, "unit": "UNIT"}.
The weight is {"value": 6.2, "unit": "kg"}
